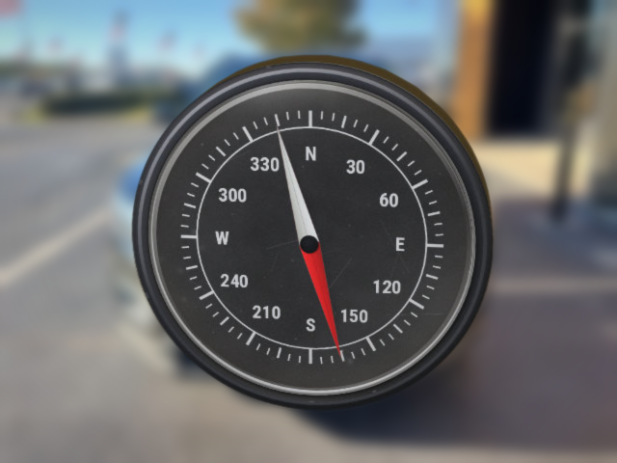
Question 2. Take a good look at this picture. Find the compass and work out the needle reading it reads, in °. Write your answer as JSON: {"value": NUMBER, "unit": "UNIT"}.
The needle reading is {"value": 165, "unit": "°"}
